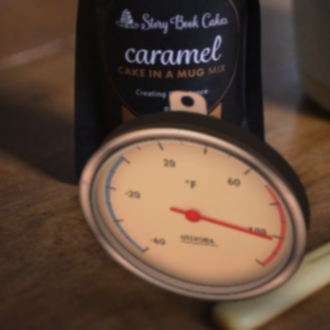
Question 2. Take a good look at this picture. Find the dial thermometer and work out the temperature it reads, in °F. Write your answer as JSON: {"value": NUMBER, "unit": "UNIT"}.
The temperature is {"value": 100, "unit": "°F"}
